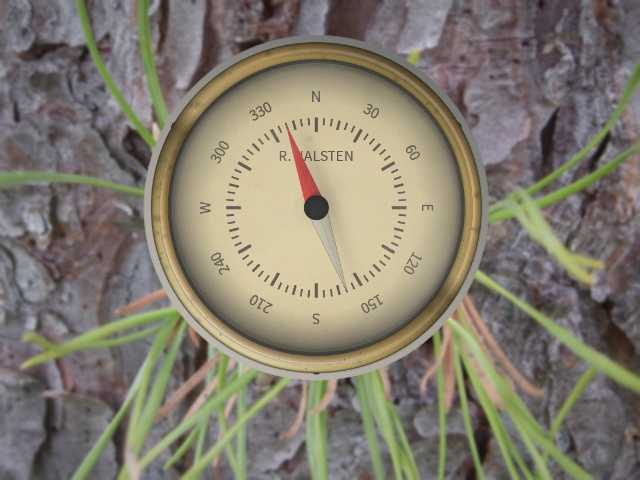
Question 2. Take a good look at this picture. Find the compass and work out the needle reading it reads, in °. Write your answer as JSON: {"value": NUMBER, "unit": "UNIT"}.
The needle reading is {"value": 340, "unit": "°"}
